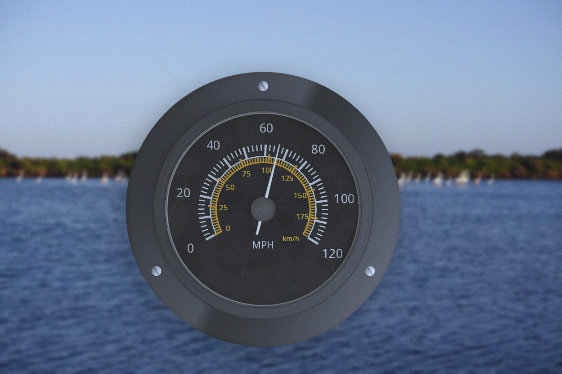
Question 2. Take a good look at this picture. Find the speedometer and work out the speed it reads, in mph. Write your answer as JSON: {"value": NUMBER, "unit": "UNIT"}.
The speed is {"value": 66, "unit": "mph"}
